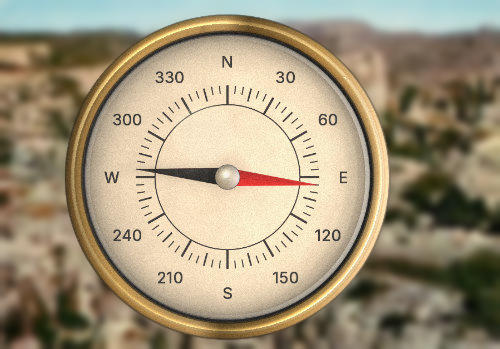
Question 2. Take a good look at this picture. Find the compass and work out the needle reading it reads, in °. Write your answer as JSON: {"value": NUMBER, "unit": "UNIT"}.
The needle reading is {"value": 95, "unit": "°"}
